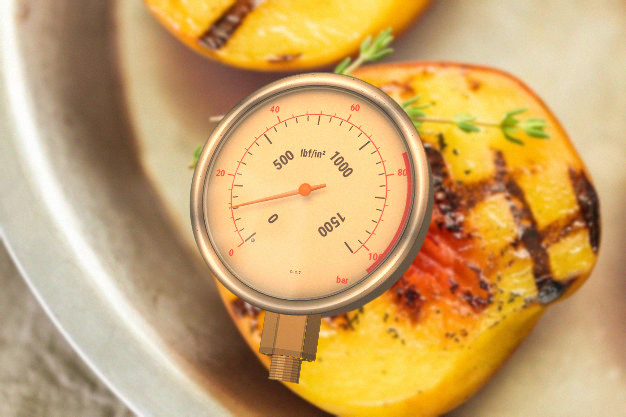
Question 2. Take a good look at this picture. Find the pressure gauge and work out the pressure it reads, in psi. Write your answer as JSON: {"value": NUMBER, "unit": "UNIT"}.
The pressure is {"value": 150, "unit": "psi"}
